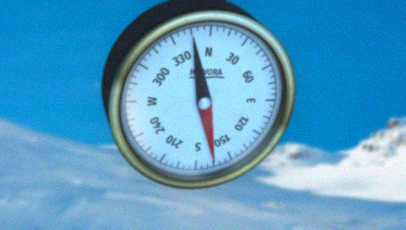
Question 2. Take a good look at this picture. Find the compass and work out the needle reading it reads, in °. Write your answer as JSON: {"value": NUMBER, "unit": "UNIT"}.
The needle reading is {"value": 165, "unit": "°"}
